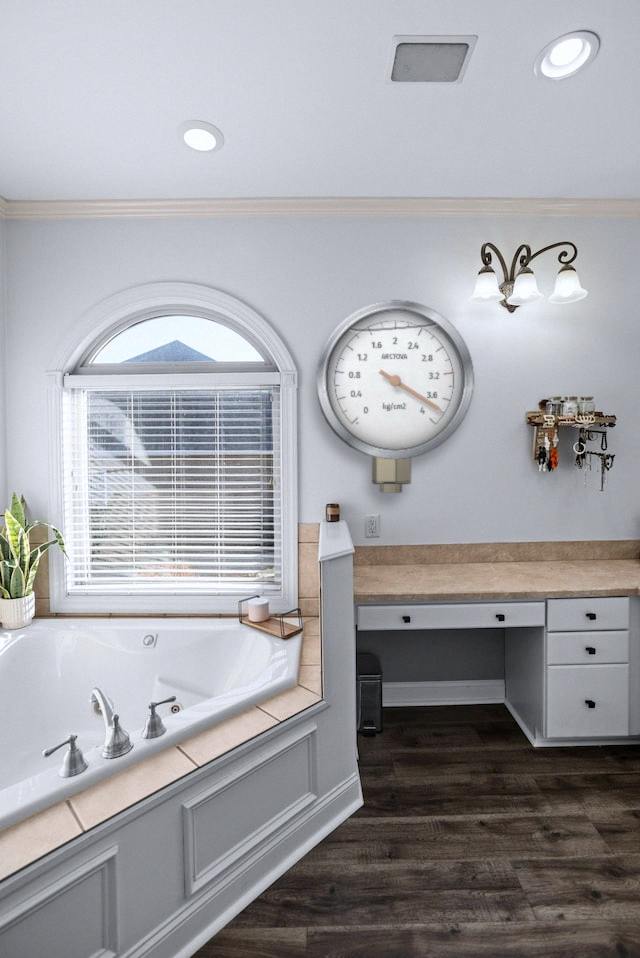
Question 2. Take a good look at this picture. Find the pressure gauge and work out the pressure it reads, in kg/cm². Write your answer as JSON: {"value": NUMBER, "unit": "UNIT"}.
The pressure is {"value": 3.8, "unit": "kg/cm²"}
